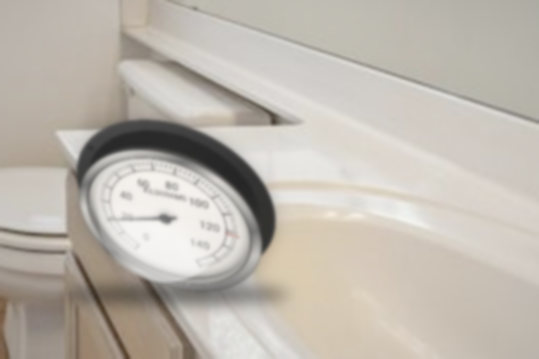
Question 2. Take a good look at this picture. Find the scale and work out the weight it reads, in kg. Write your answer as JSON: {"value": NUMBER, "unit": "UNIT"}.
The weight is {"value": 20, "unit": "kg"}
